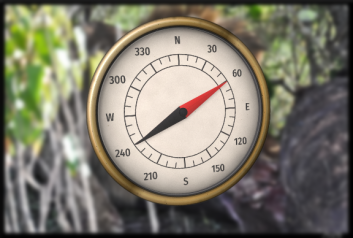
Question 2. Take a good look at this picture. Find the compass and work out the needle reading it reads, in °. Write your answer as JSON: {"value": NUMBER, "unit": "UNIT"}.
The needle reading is {"value": 60, "unit": "°"}
